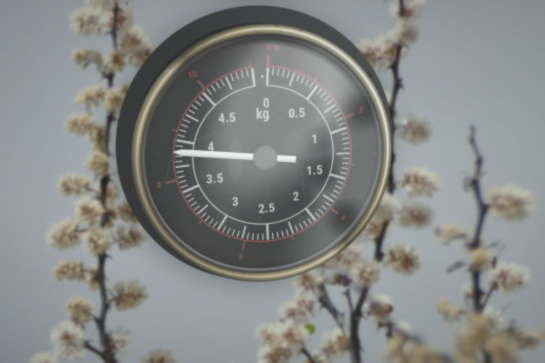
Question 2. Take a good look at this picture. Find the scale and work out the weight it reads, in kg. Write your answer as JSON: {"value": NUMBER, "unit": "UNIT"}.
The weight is {"value": 3.9, "unit": "kg"}
